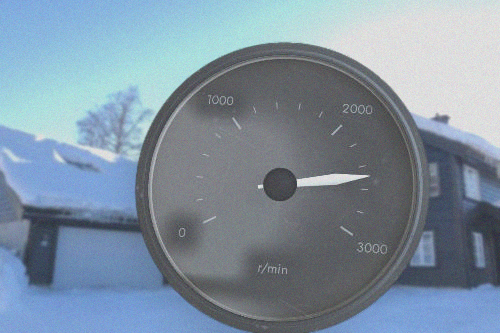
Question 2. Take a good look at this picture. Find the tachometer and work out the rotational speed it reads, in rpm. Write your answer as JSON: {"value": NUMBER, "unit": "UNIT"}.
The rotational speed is {"value": 2500, "unit": "rpm"}
